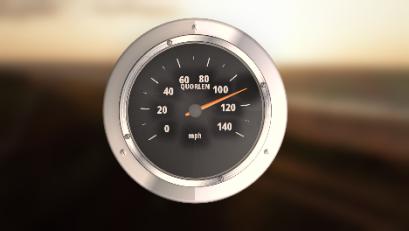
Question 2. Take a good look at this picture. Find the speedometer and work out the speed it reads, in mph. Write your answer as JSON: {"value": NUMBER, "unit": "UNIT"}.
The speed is {"value": 110, "unit": "mph"}
